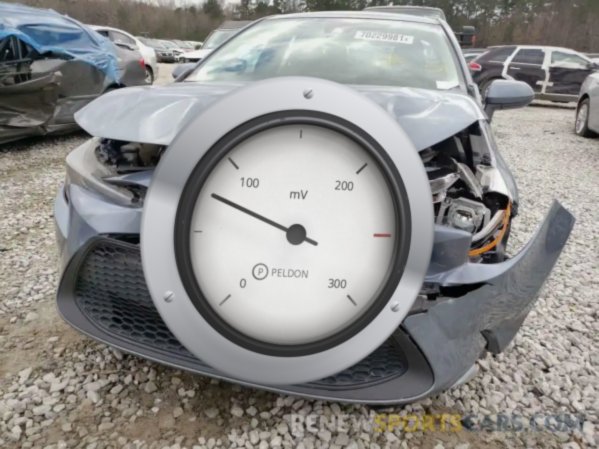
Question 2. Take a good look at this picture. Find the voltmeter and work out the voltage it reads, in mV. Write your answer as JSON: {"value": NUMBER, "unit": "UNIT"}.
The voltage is {"value": 75, "unit": "mV"}
